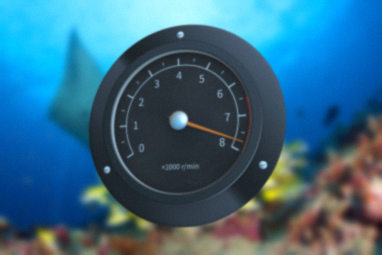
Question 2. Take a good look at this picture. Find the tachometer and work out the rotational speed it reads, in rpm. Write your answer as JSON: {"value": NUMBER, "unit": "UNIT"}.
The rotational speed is {"value": 7750, "unit": "rpm"}
